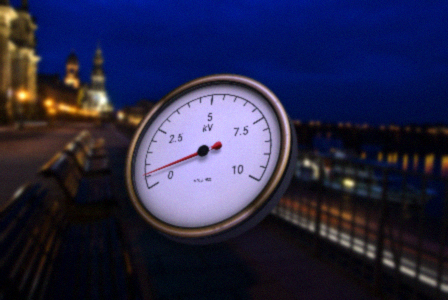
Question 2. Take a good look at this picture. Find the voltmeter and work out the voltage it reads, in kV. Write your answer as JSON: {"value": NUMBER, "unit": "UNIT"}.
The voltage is {"value": 0.5, "unit": "kV"}
